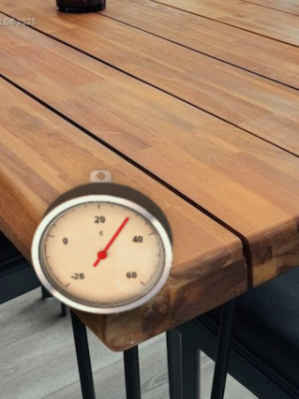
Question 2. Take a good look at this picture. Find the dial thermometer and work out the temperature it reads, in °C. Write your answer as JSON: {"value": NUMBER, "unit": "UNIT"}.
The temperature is {"value": 30, "unit": "°C"}
